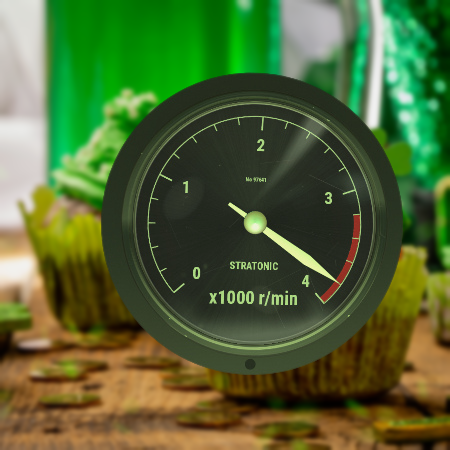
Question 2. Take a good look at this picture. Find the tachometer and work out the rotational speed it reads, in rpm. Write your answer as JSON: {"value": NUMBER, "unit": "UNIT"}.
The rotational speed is {"value": 3800, "unit": "rpm"}
